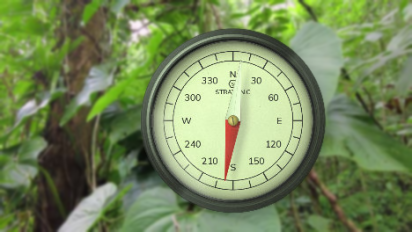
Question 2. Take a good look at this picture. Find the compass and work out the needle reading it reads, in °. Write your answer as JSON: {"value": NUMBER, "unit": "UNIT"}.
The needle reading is {"value": 187.5, "unit": "°"}
